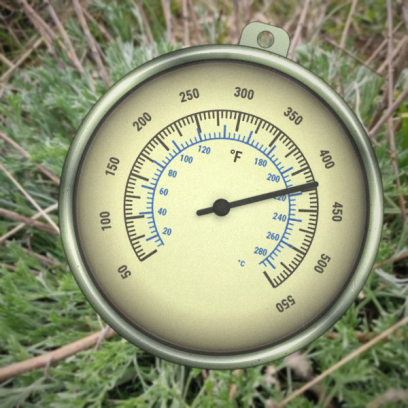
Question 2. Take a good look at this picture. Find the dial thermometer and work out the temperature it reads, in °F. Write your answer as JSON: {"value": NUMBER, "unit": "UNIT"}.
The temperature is {"value": 420, "unit": "°F"}
